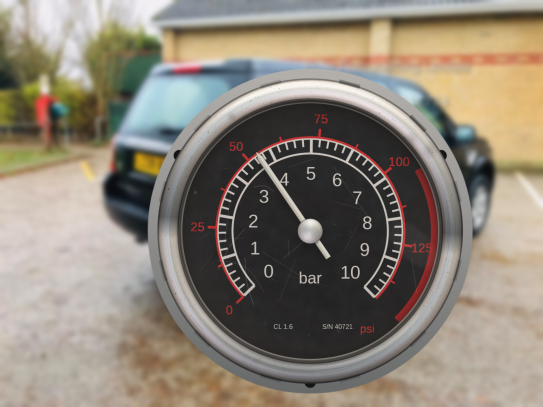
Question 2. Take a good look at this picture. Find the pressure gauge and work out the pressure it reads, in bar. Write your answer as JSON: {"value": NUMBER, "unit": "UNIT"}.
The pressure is {"value": 3.7, "unit": "bar"}
